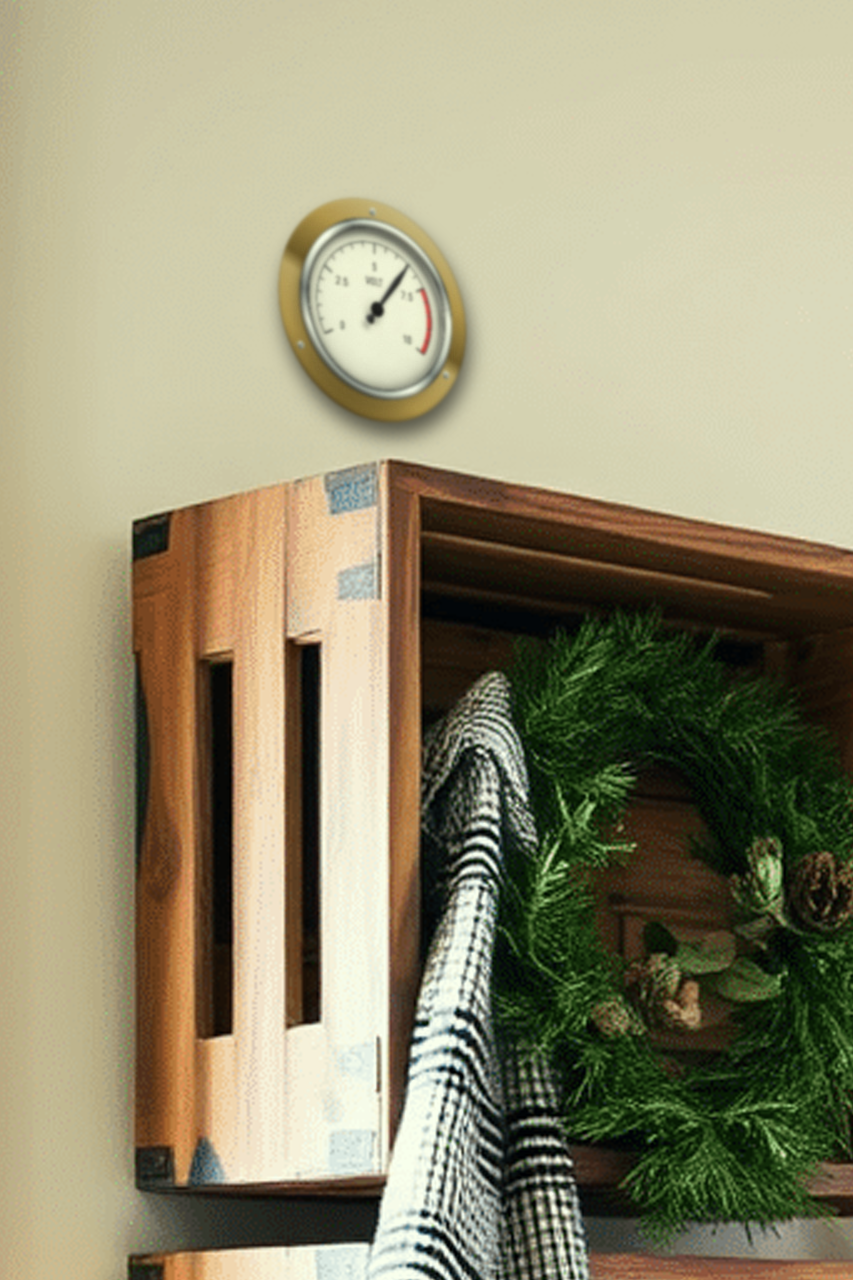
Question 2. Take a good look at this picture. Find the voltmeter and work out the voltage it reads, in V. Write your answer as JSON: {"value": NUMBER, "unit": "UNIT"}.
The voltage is {"value": 6.5, "unit": "V"}
